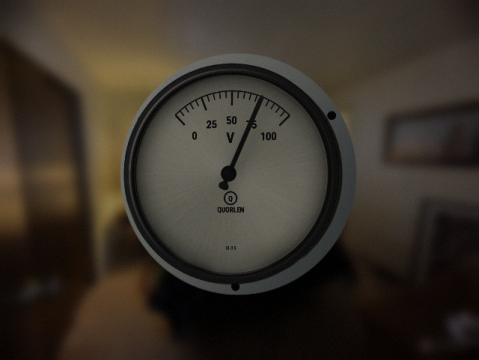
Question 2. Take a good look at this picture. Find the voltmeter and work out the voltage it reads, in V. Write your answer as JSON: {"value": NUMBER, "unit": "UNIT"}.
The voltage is {"value": 75, "unit": "V"}
